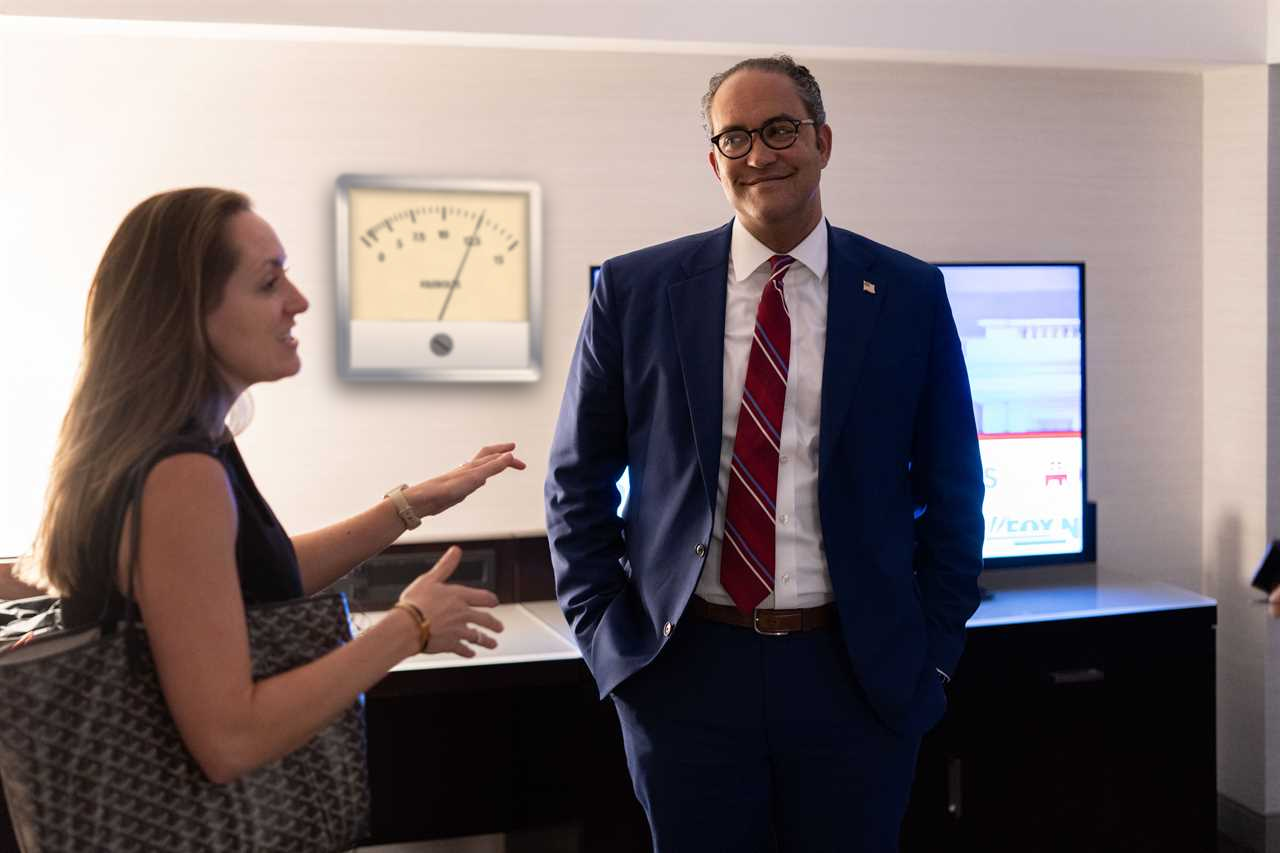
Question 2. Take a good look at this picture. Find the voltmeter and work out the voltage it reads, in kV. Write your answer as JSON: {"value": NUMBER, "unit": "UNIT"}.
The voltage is {"value": 12.5, "unit": "kV"}
